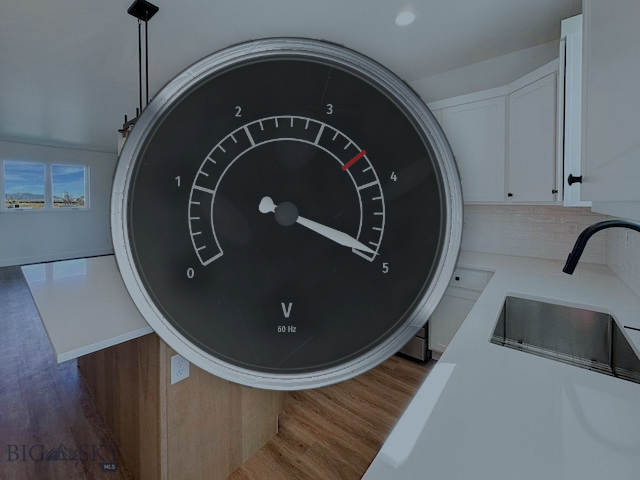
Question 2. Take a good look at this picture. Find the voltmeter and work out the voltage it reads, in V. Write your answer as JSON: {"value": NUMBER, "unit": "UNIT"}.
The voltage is {"value": 4.9, "unit": "V"}
